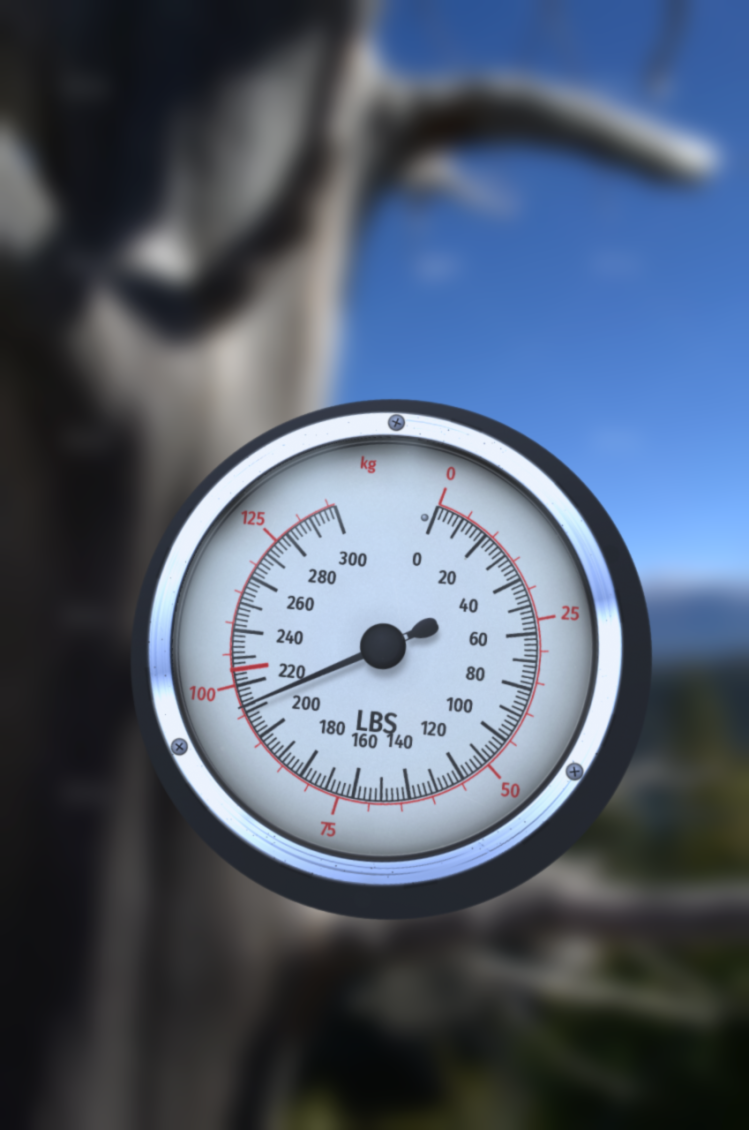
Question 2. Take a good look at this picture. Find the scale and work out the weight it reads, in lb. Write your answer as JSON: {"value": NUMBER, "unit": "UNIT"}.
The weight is {"value": 212, "unit": "lb"}
